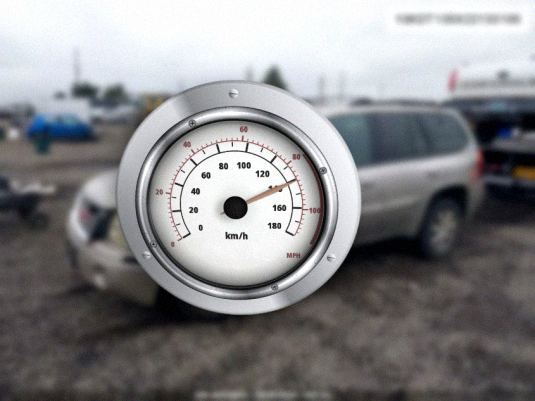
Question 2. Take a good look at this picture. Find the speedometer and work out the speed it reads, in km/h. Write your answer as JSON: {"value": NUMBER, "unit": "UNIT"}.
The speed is {"value": 140, "unit": "km/h"}
